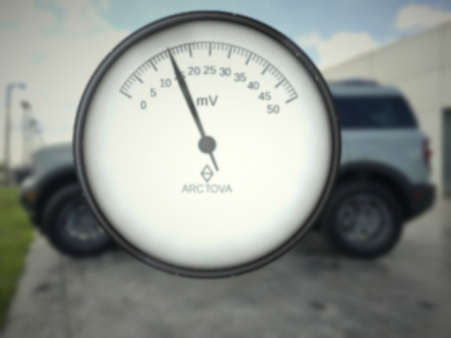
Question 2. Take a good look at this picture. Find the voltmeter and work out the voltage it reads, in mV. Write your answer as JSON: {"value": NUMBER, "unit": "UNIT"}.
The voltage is {"value": 15, "unit": "mV"}
